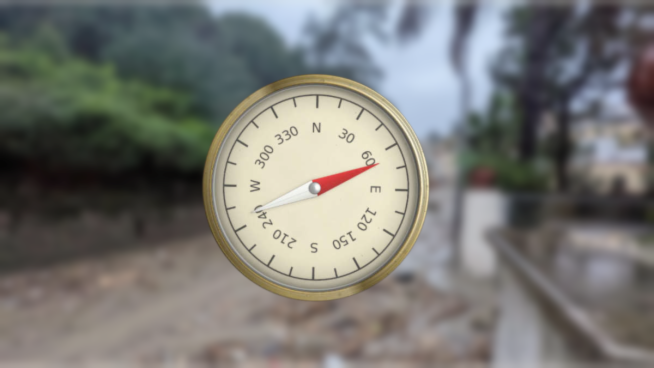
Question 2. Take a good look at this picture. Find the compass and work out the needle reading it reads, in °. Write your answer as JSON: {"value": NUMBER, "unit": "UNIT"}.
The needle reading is {"value": 67.5, "unit": "°"}
